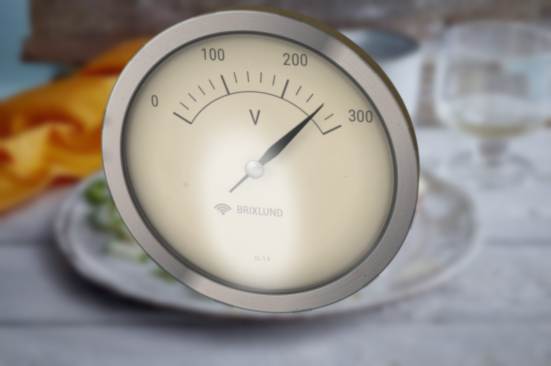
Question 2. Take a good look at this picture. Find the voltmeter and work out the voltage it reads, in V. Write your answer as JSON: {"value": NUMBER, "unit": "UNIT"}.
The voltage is {"value": 260, "unit": "V"}
